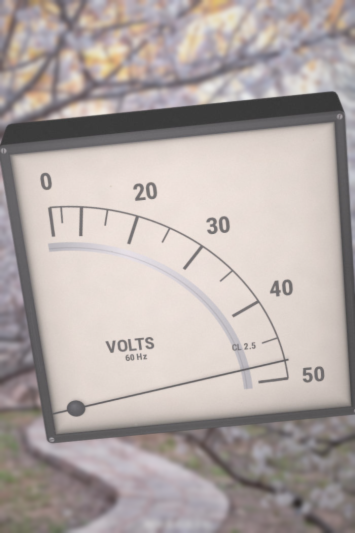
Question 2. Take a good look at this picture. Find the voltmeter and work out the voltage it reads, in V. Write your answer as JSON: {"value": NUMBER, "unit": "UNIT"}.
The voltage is {"value": 47.5, "unit": "V"}
